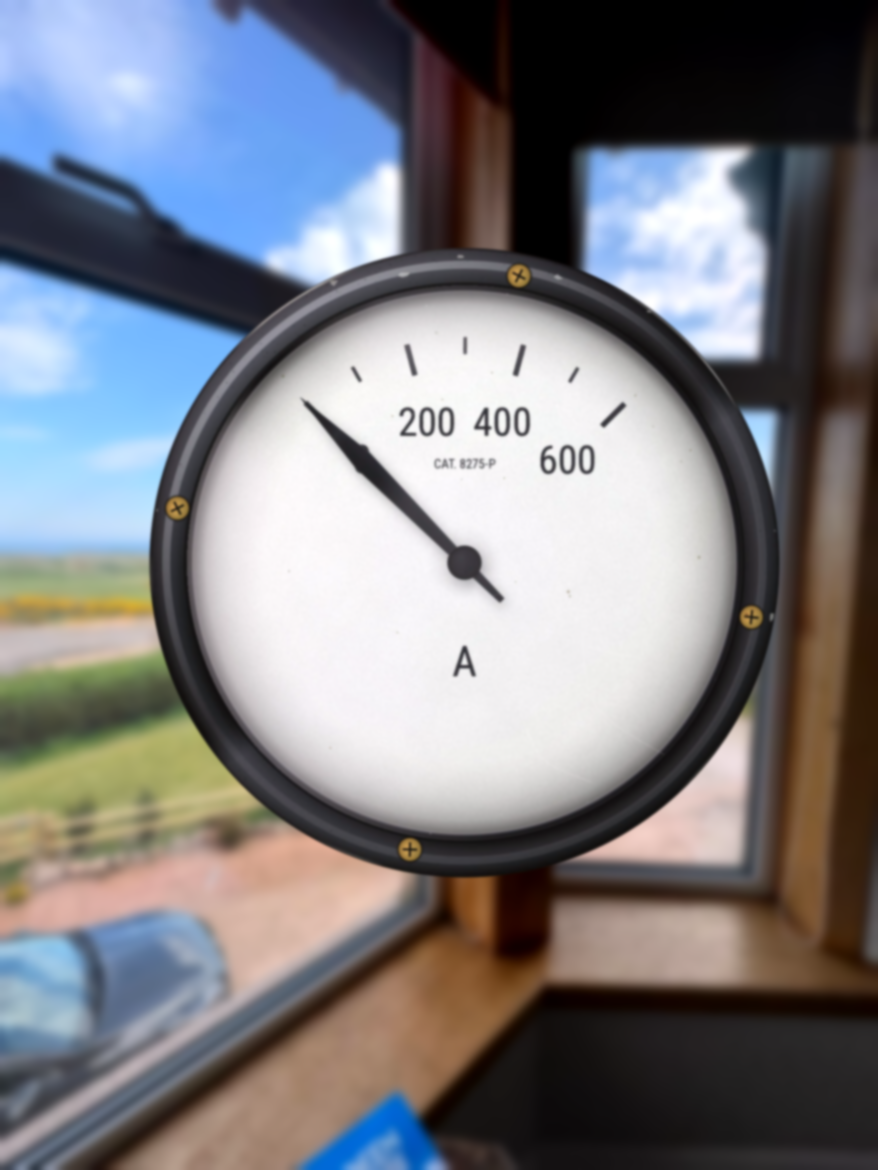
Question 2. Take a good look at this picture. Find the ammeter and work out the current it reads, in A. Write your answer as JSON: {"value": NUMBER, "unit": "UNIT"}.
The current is {"value": 0, "unit": "A"}
